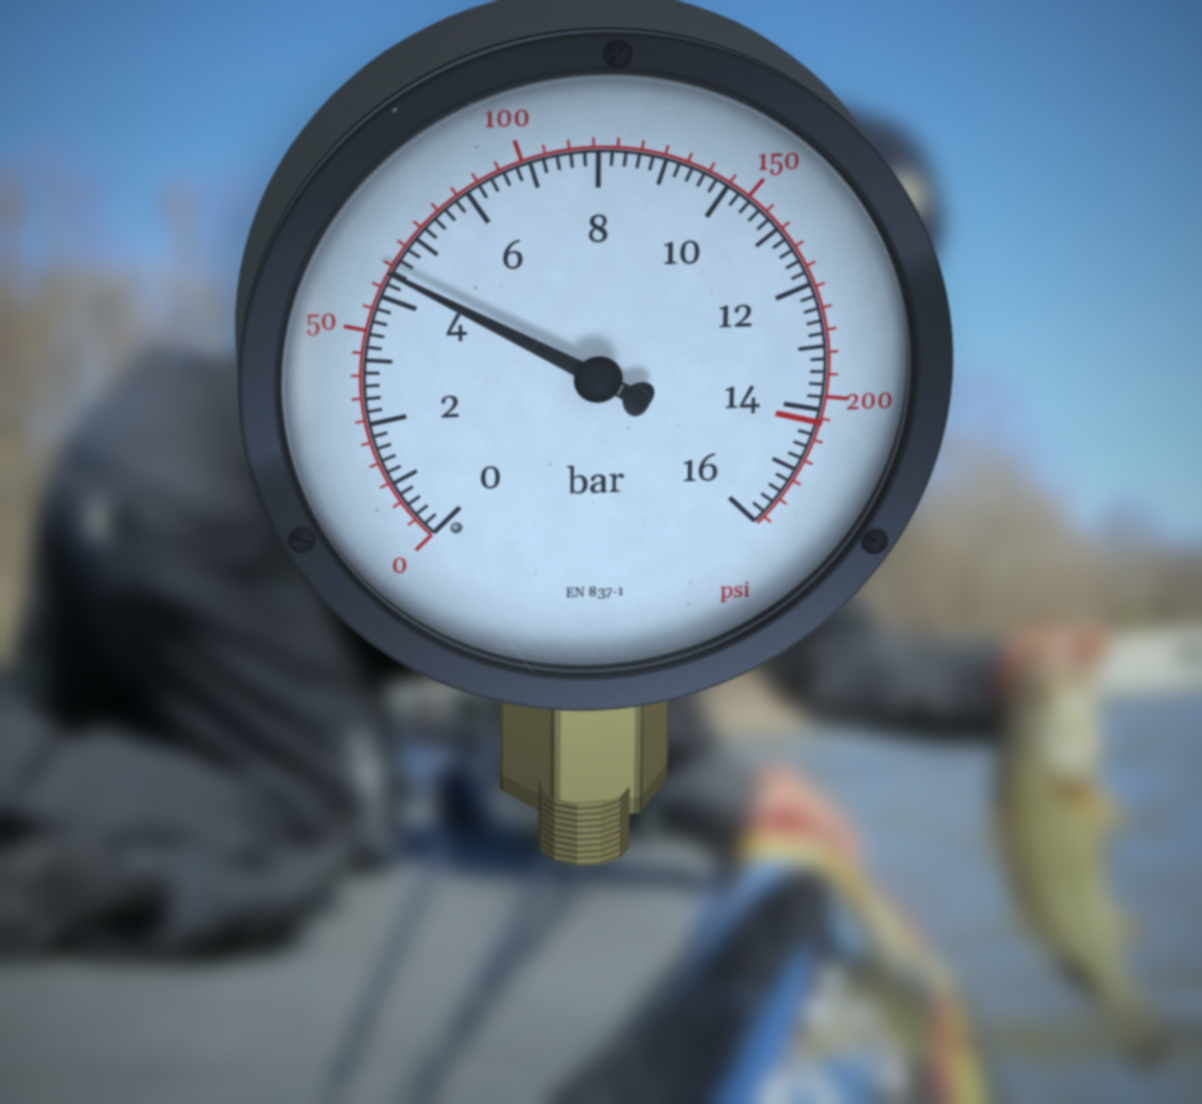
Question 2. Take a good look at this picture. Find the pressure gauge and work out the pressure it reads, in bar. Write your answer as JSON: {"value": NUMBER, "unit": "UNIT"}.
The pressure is {"value": 4.4, "unit": "bar"}
